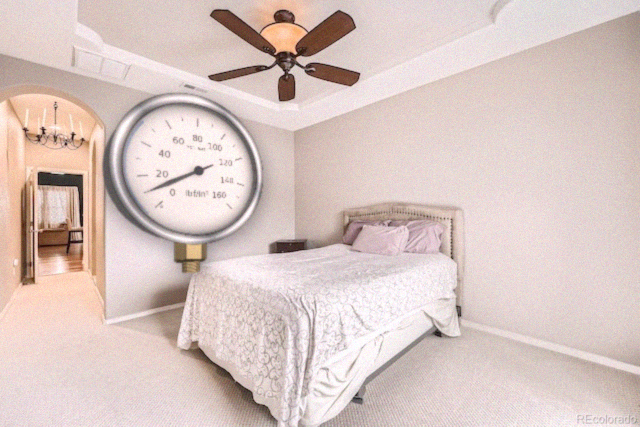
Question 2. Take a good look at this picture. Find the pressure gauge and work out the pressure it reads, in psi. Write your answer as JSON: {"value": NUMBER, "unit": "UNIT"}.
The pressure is {"value": 10, "unit": "psi"}
